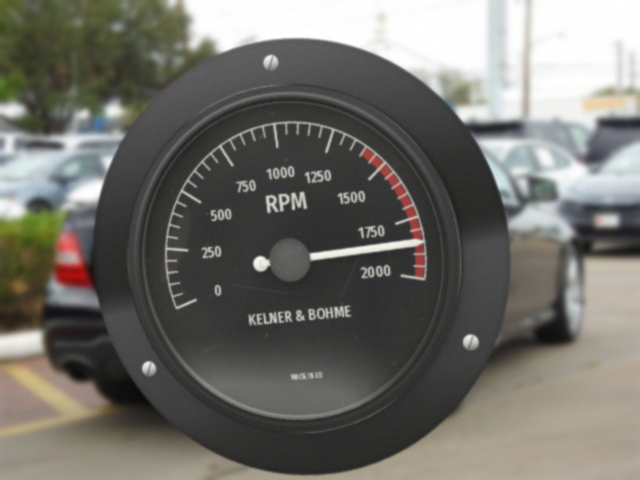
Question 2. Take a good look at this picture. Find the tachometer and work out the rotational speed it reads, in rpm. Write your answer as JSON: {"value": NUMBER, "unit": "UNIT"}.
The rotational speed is {"value": 1850, "unit": "rpm"}
